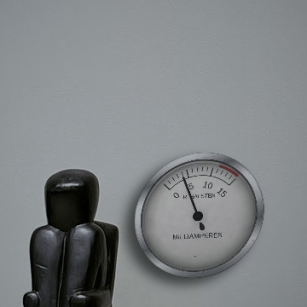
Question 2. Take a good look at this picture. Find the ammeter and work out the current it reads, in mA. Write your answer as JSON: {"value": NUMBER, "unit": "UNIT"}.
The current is {"value": 4, "unit": "mA"}
